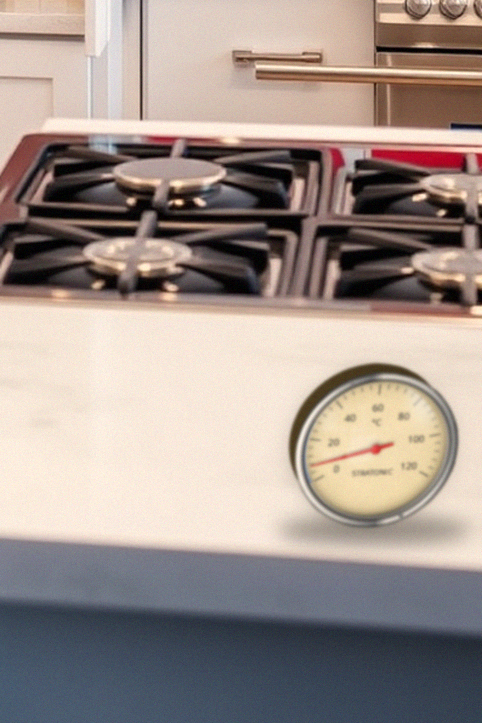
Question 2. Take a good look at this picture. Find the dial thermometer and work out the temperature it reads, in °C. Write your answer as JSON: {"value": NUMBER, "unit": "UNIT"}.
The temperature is {"value": 8, "unit": "°C"}
